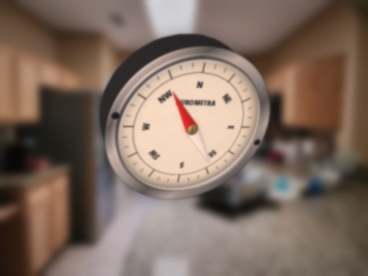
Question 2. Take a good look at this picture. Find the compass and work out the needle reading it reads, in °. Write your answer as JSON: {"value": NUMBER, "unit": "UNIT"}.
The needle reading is {"value": 325, "unit": "°"}
